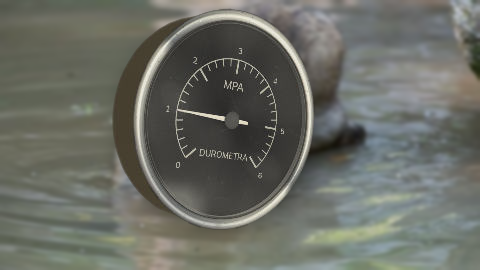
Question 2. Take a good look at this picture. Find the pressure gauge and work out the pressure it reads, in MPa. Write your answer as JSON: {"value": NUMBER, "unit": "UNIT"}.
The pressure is {"value": 1, "unit": "MPa"}
